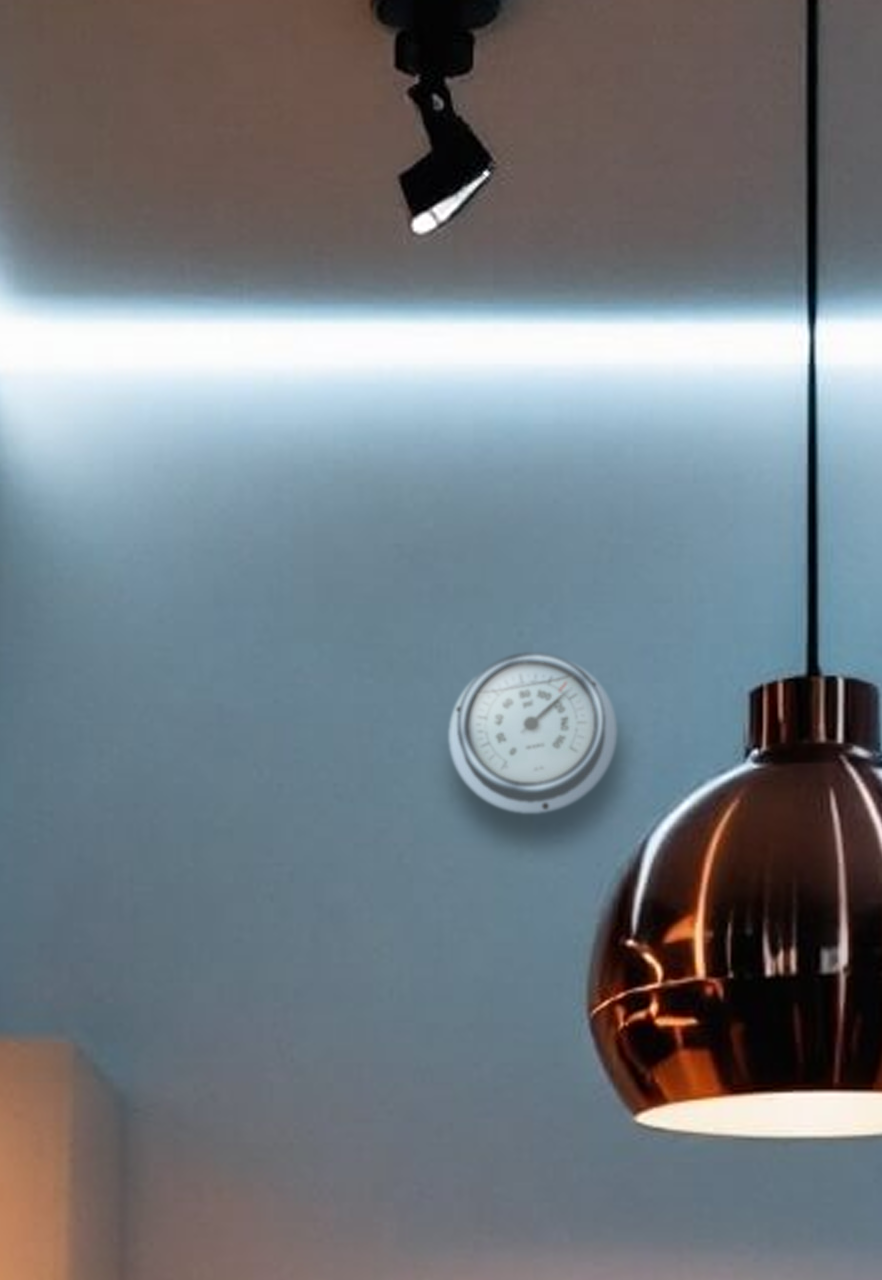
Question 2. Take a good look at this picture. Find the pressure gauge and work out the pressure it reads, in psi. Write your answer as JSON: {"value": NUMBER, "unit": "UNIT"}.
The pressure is {"value": 115, "unit": "psi"}
